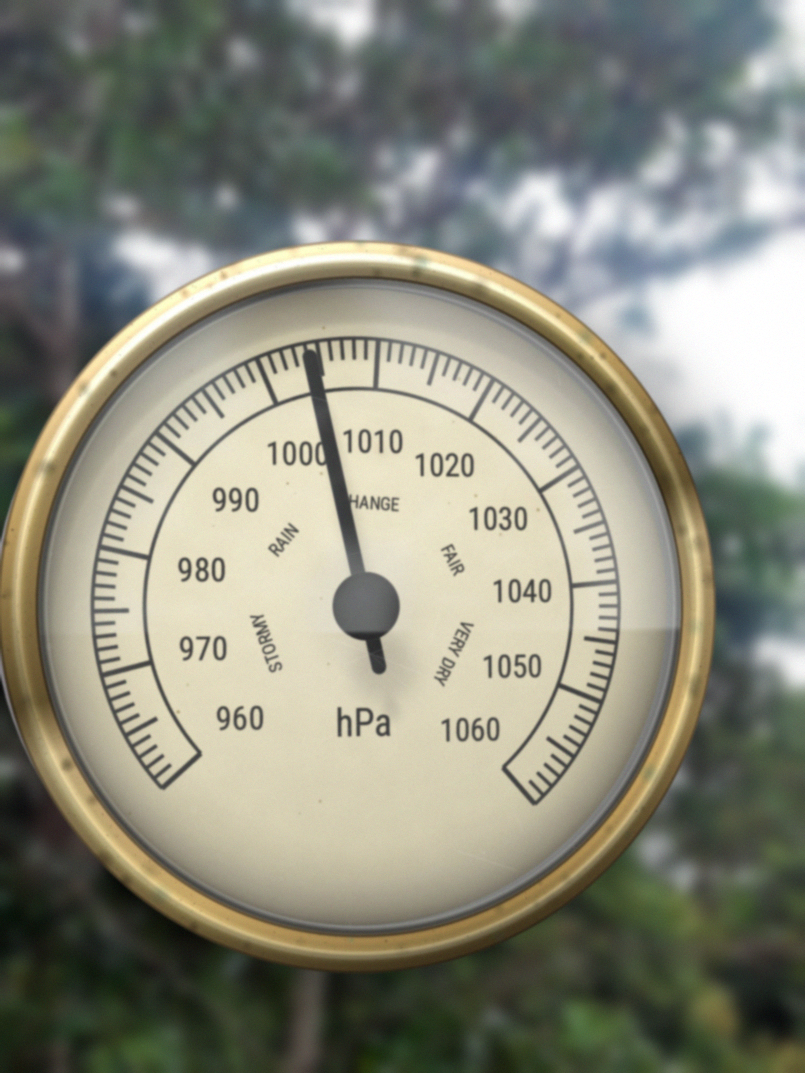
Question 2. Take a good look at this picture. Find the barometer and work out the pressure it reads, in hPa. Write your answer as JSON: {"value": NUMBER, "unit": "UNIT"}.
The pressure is {"value": 1004, "unit": "hPa"}
